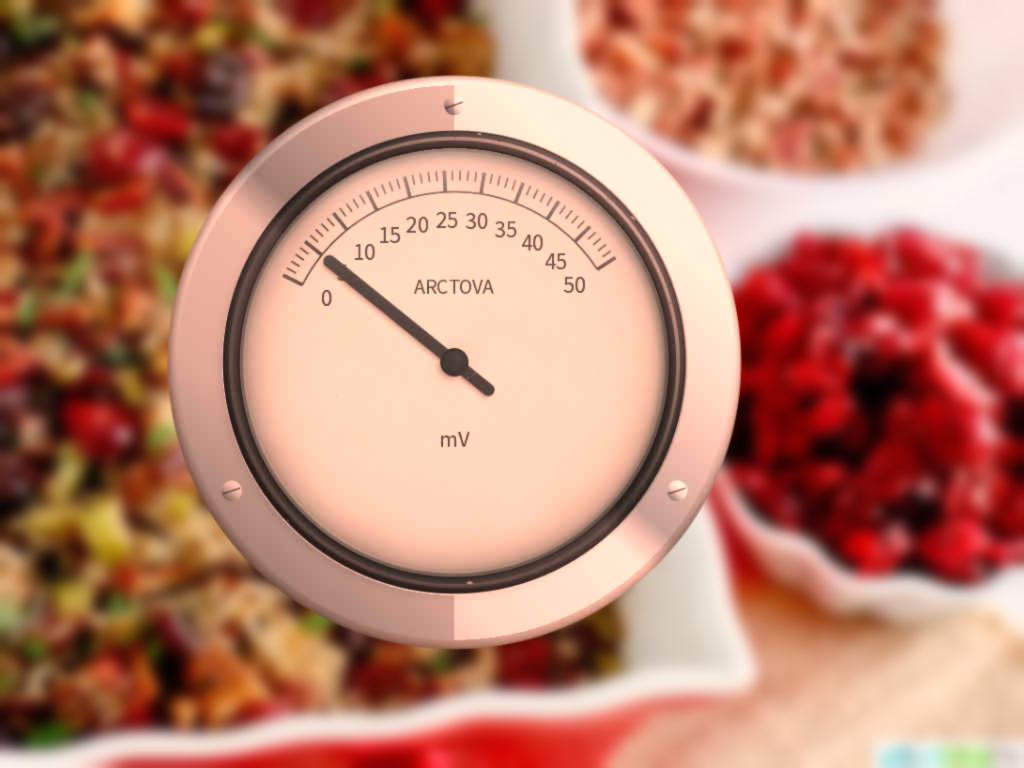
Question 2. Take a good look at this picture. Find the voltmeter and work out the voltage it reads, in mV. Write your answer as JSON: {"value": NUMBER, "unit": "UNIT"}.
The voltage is {"value": 5, "unit": "mV"}
